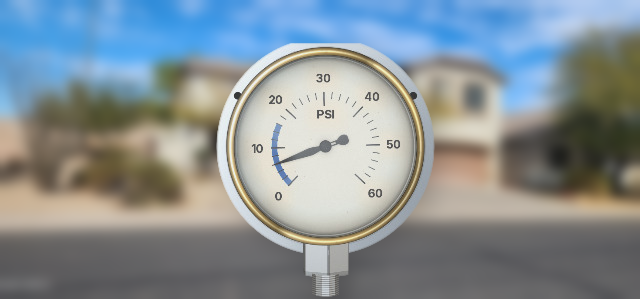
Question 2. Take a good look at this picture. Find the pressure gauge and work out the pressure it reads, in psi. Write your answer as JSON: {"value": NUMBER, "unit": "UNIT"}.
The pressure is {"value": 6, "unit": "psi"}
